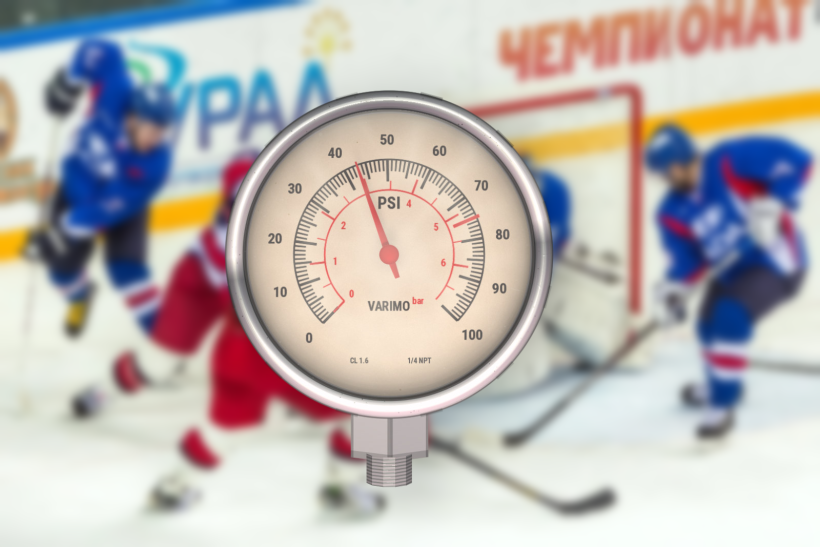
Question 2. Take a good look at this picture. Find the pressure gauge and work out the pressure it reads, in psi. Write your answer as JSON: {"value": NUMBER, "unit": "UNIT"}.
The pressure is {"value": 43, "unit": "psi"}
